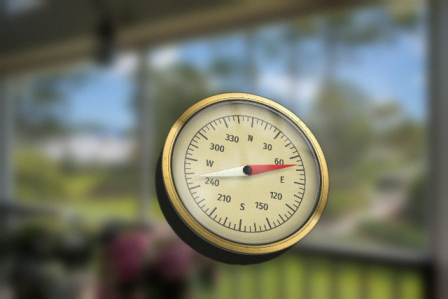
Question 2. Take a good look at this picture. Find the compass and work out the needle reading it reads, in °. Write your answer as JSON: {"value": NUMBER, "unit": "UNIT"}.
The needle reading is {"value": 70, "unit": "°"}
